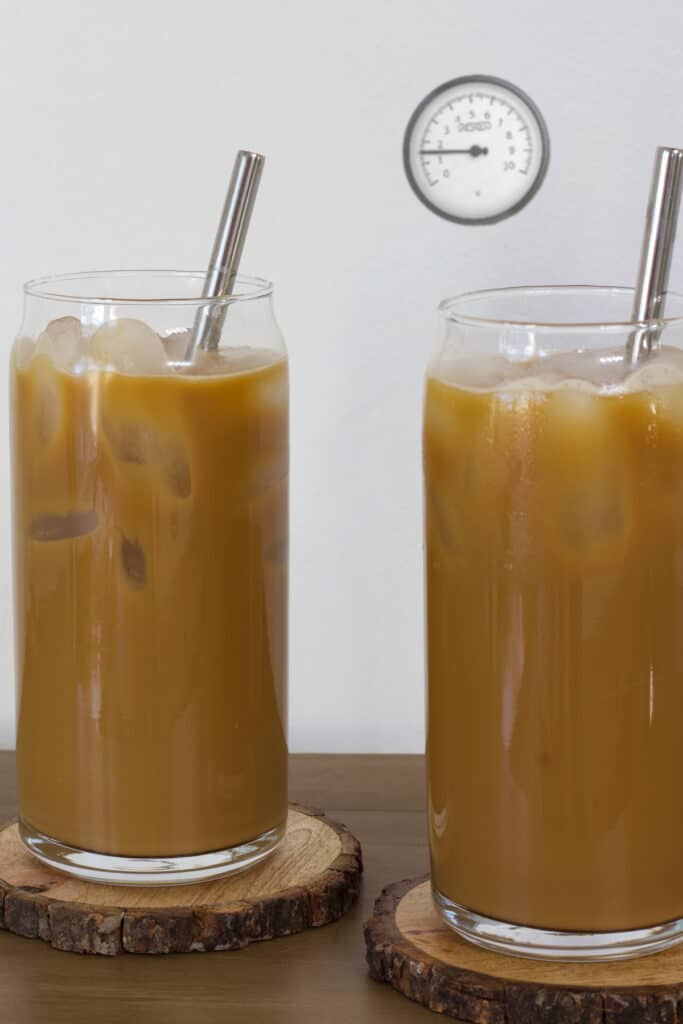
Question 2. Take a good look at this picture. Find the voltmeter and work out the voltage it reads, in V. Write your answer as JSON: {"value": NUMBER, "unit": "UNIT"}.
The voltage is {"value": 1.5, "unit": "V"}
